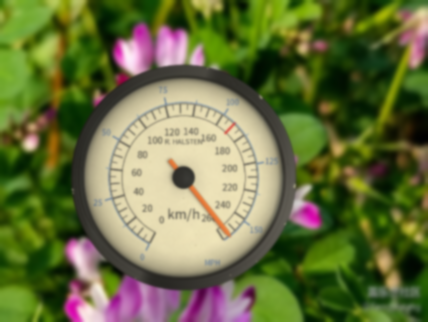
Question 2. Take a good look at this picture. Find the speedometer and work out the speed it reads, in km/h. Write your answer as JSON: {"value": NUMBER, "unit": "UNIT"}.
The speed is {"value": 255, "unit": "km/h"}
